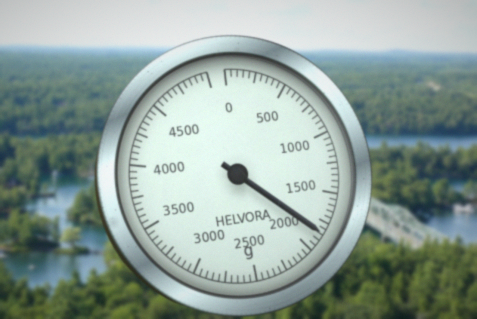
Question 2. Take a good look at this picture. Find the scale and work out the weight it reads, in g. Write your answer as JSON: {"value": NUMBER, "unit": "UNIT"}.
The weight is {"value": 1850, "unit": "g"}
